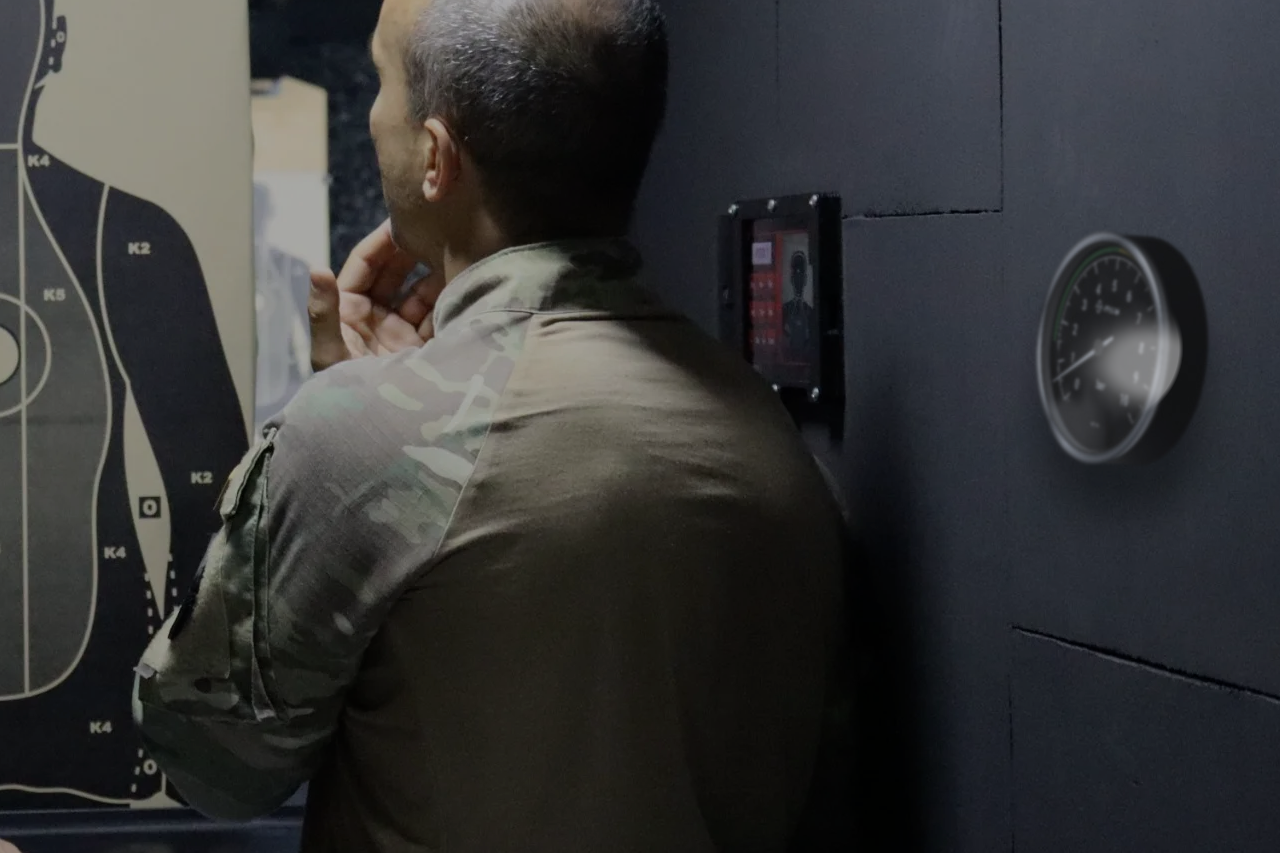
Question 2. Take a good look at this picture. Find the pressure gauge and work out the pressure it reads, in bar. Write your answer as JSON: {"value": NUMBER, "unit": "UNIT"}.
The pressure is {"value": 0.5, "unit": "bar"}
